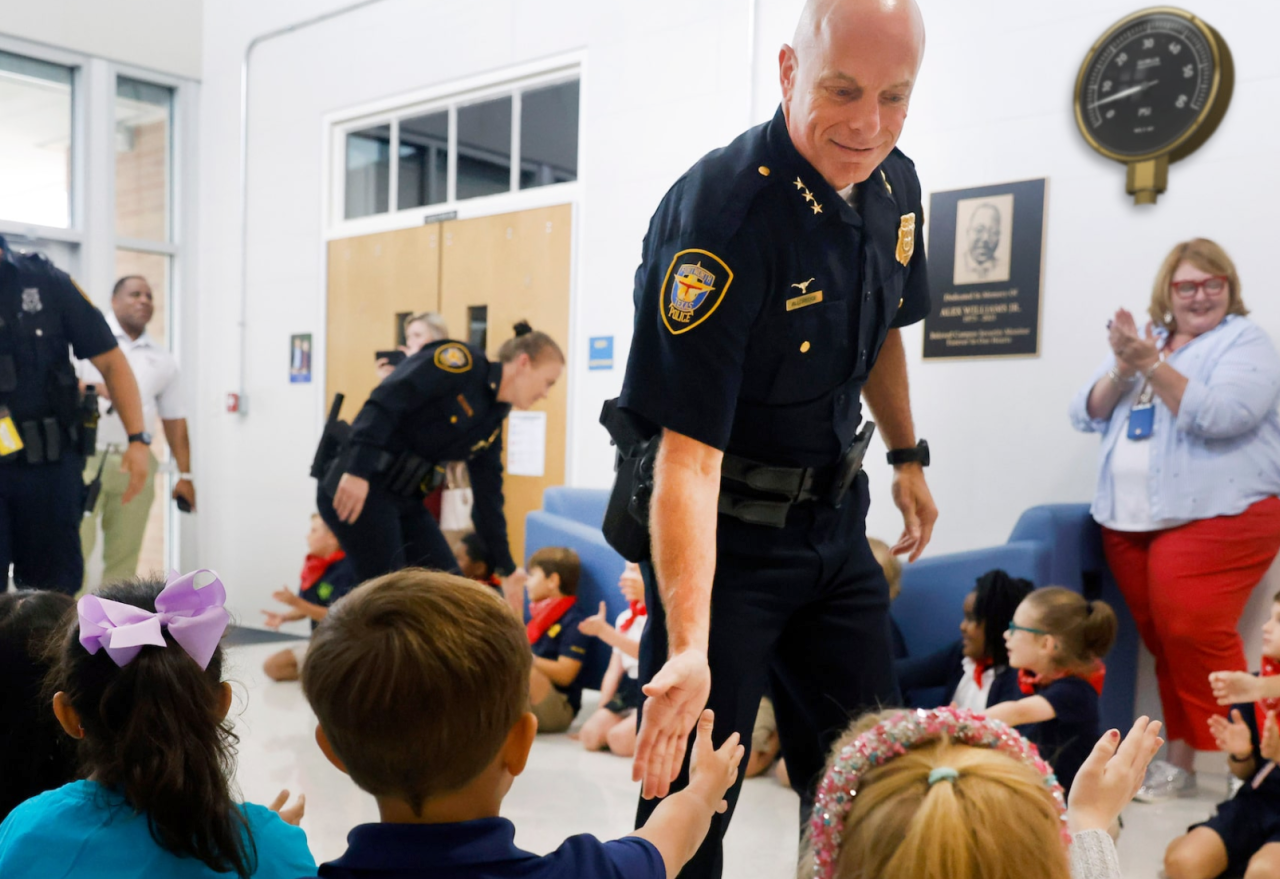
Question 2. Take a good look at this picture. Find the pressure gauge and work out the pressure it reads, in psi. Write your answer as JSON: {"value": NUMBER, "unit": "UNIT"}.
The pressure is {"value": 5, "unit": "psi"}
